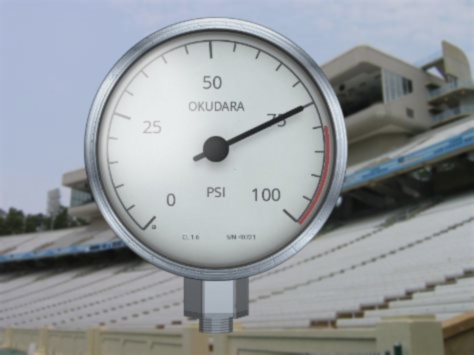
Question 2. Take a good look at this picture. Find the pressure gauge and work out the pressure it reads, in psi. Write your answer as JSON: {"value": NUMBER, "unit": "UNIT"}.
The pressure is {"value": 75, "unit": "psi"}
